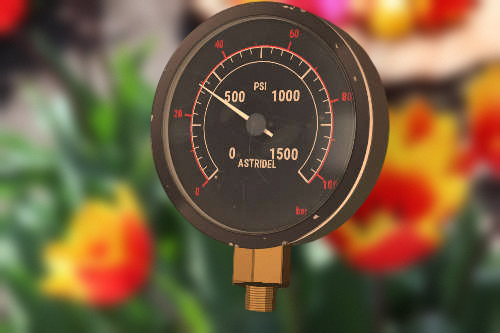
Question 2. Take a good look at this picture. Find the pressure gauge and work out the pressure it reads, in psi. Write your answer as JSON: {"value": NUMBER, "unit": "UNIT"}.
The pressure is {"value": 425, "unit": "psi"}
